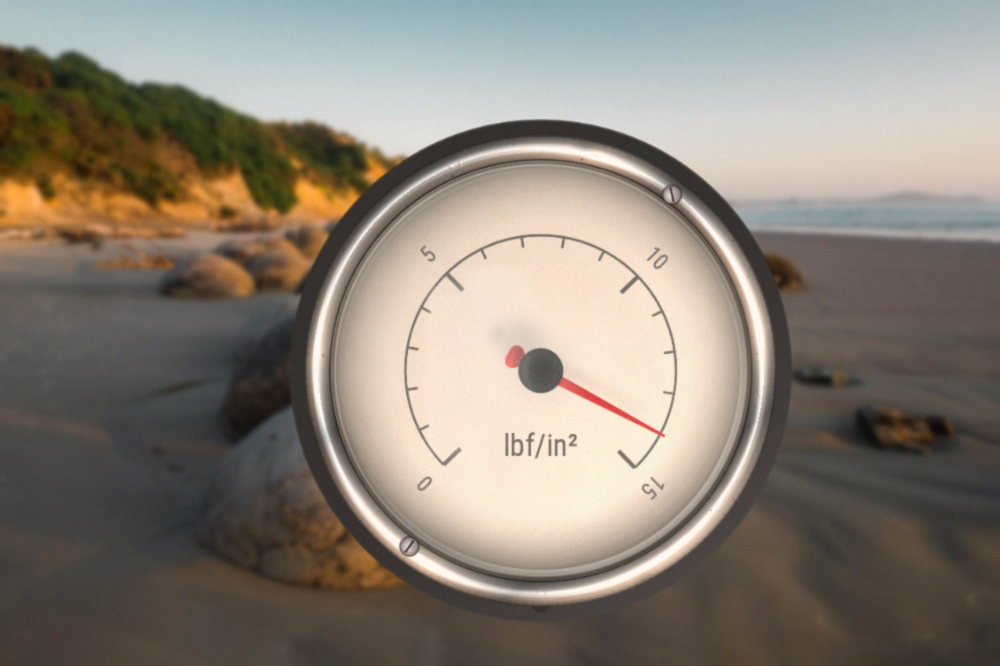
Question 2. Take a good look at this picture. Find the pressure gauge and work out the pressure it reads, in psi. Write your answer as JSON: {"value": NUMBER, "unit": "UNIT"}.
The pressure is {"value": 14, "unit": "psi"}
